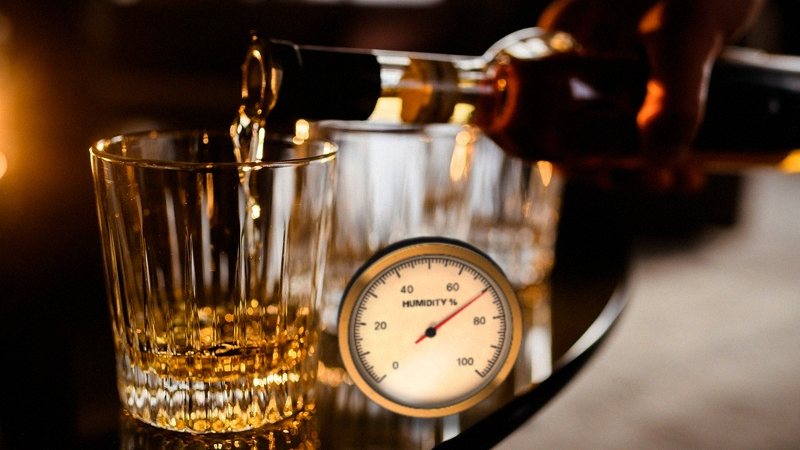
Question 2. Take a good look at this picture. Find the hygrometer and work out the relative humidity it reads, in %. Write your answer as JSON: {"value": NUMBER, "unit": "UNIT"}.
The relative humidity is {"value": 70, "unit": "%"}
